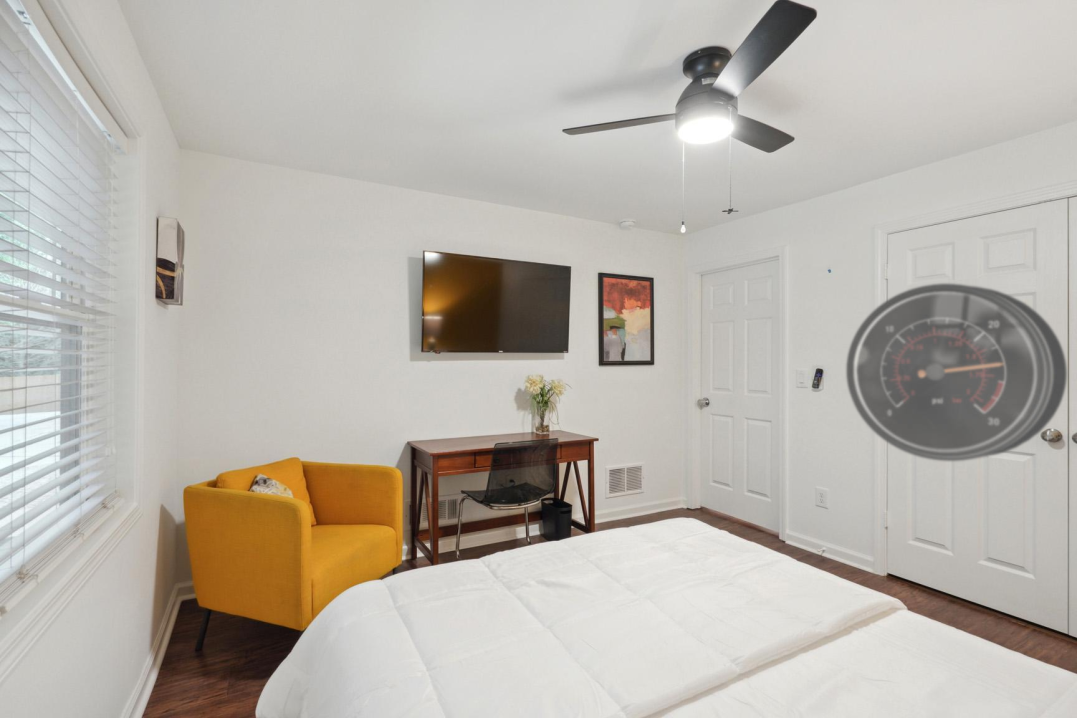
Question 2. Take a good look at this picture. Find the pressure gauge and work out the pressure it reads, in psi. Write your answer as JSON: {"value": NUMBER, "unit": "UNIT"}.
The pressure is {"value": 24, "unit": "psi"}
